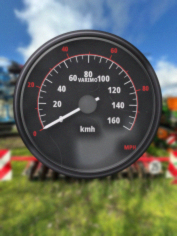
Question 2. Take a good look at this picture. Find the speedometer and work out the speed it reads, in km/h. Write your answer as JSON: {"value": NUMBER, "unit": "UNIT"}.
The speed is {"value": 0, "unit": "km/h"}
